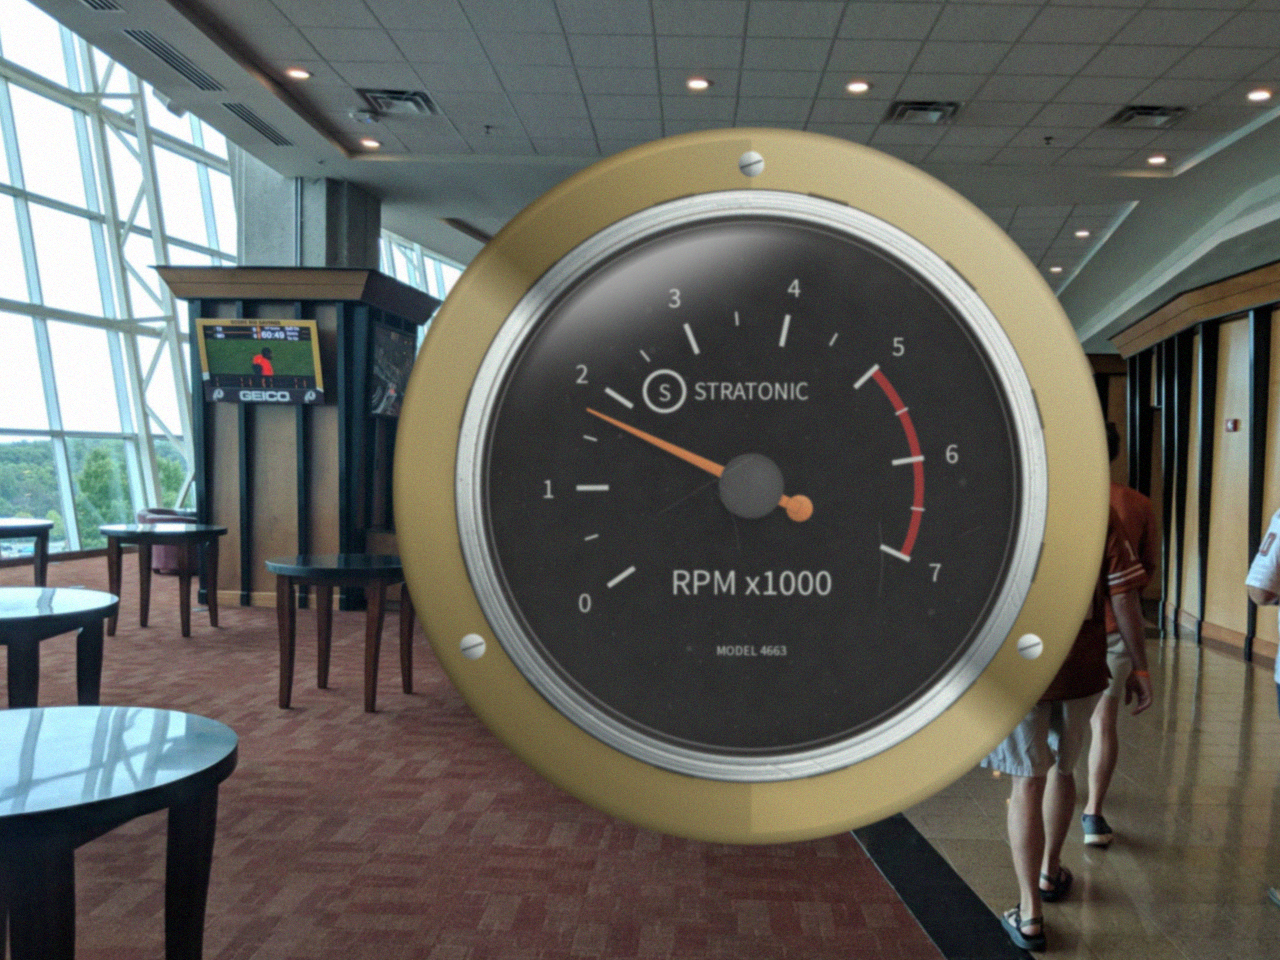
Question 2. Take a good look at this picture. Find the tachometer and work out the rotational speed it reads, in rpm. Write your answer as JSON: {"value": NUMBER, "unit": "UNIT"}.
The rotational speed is {"value": 1750, "unit": "rpm"}
